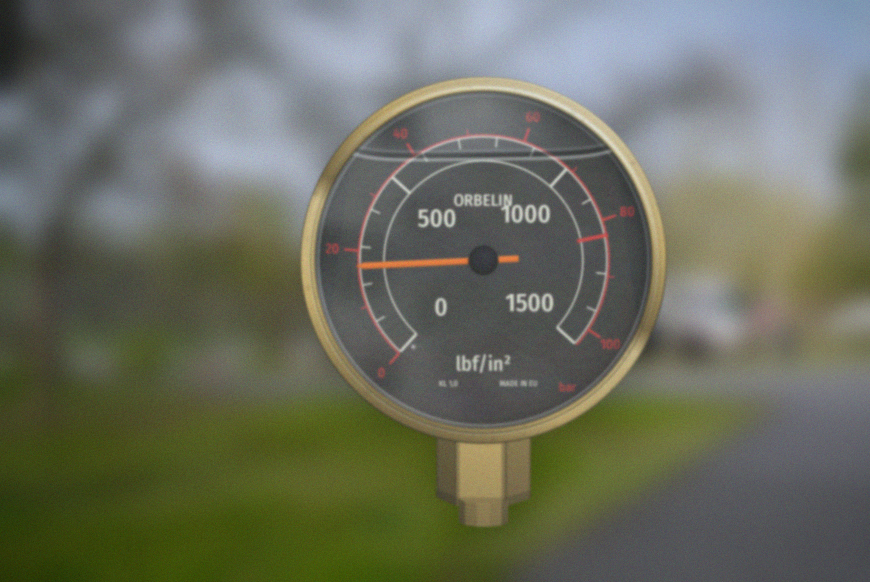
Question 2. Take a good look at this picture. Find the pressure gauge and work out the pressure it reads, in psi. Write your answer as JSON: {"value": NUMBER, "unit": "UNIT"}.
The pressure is {"value": 250, "unit": "psi"}
